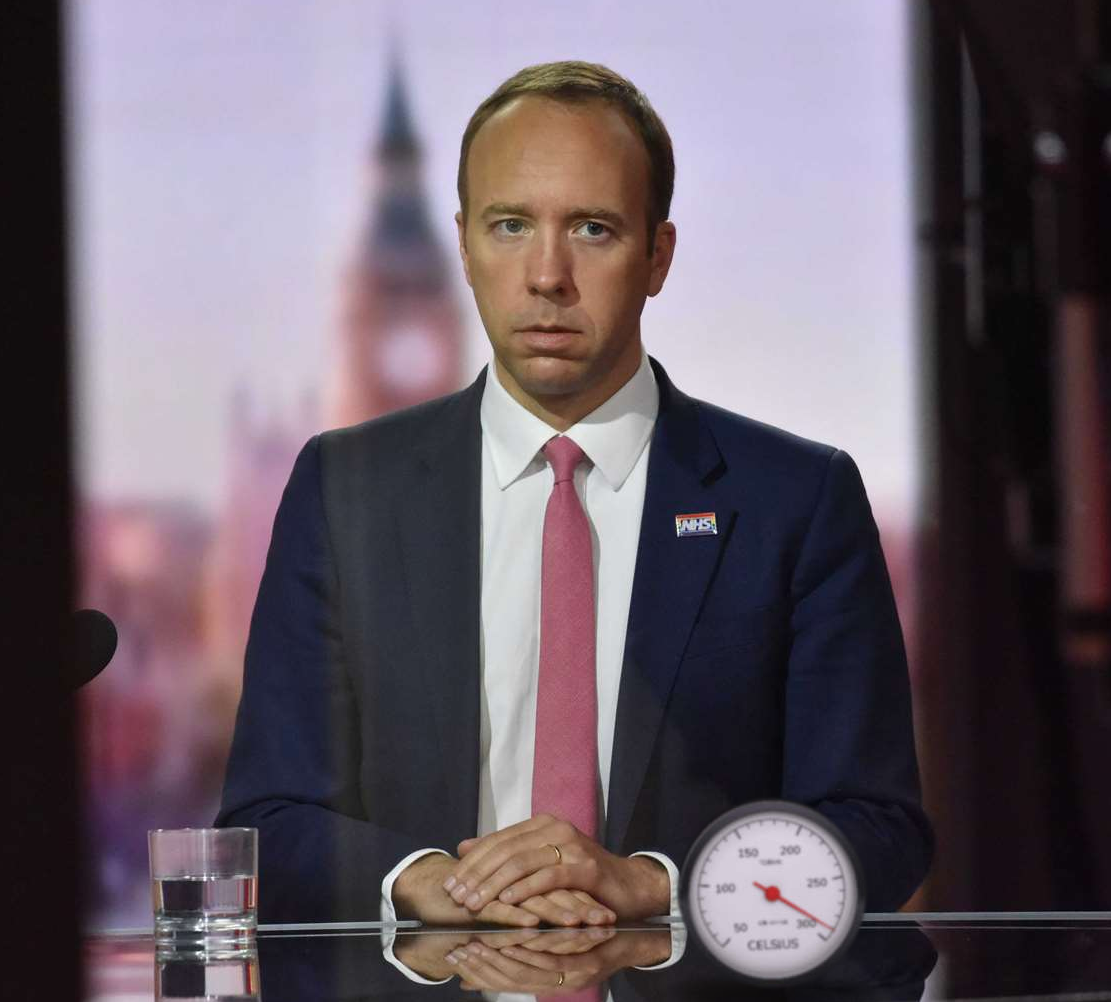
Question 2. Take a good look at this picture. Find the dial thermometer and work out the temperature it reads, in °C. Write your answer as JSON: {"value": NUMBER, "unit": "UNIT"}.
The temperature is {"value": 290, "unit": "°C"}
